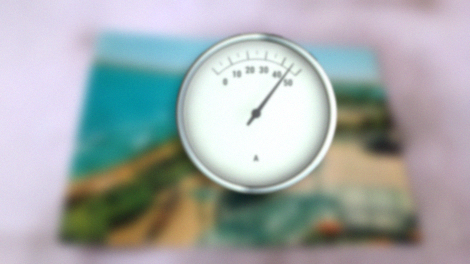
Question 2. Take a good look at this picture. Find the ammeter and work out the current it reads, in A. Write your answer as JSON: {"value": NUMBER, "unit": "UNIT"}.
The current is {"value": 45, "unit": "A"}
